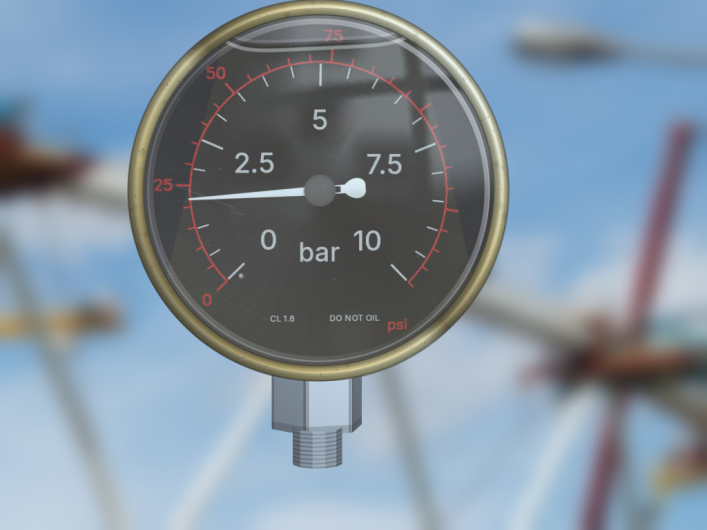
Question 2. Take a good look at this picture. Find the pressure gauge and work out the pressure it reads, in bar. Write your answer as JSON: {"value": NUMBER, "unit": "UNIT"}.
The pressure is {"value": 1.5, "unit": "bar"}
